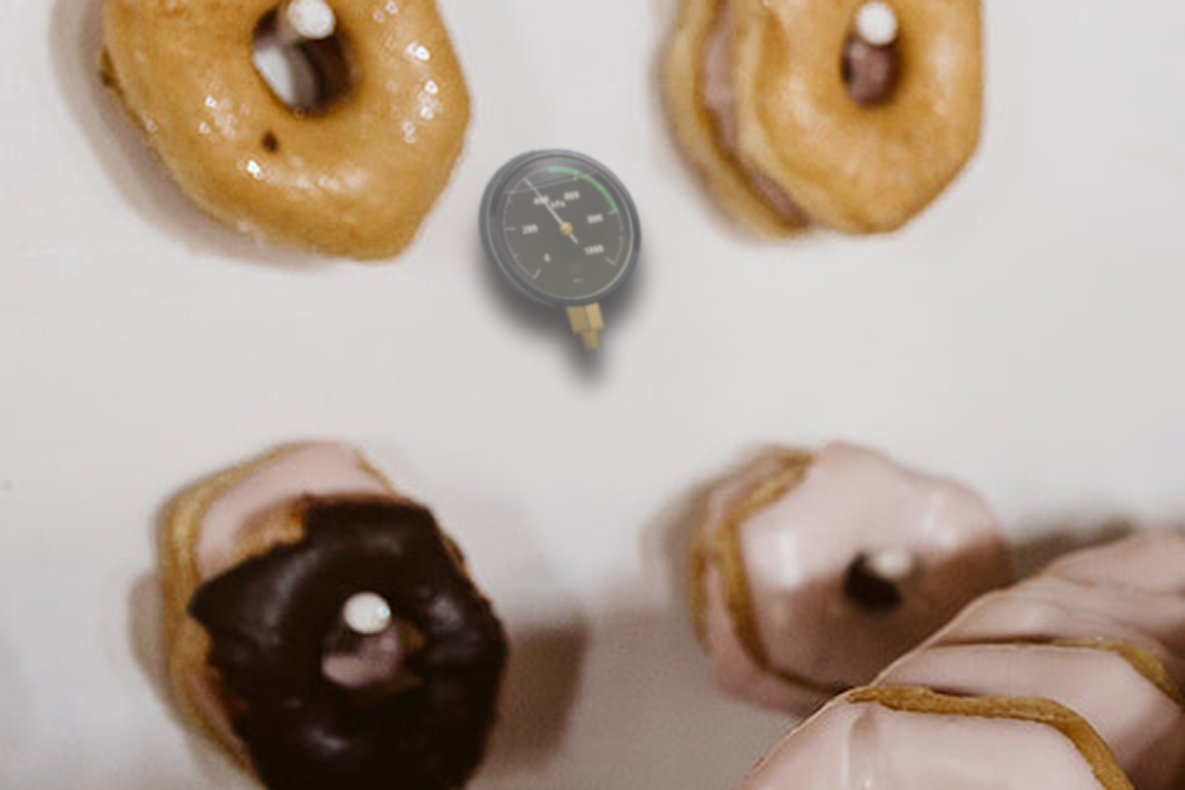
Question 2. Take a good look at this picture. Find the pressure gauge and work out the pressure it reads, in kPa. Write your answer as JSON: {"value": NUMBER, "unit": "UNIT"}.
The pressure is {"value": 400, "unit": "kPa"}
